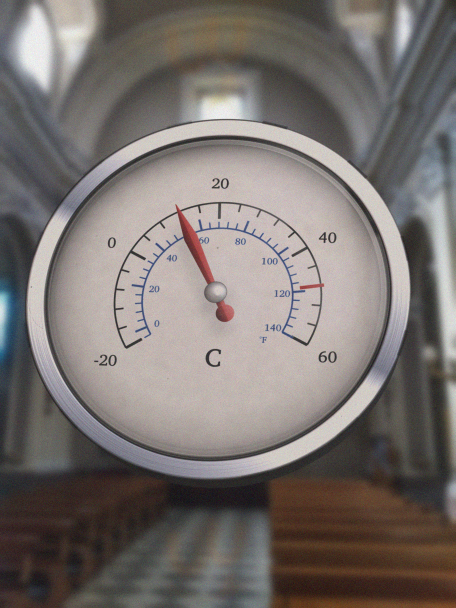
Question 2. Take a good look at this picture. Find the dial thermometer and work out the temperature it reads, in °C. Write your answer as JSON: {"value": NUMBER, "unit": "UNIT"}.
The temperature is {"value": 12, "unit": "°C"}
